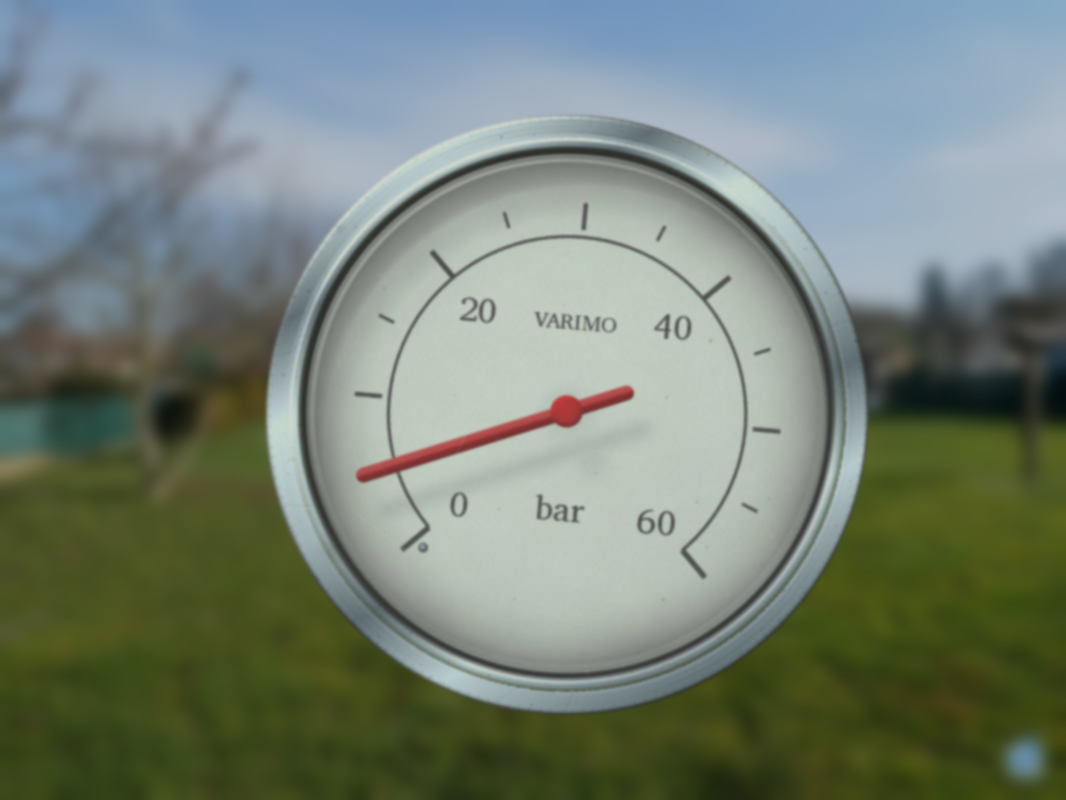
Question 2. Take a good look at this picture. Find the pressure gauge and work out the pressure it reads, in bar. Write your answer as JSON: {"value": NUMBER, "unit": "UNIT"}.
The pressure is {"value": 5, "unit": "bar"}
